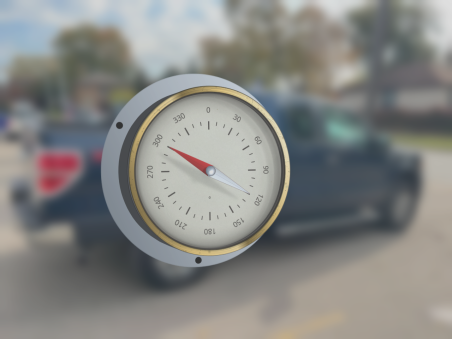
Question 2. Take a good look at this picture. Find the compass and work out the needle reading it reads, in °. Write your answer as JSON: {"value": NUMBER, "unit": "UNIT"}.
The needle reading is {"value": 300, "unit": "°"}
